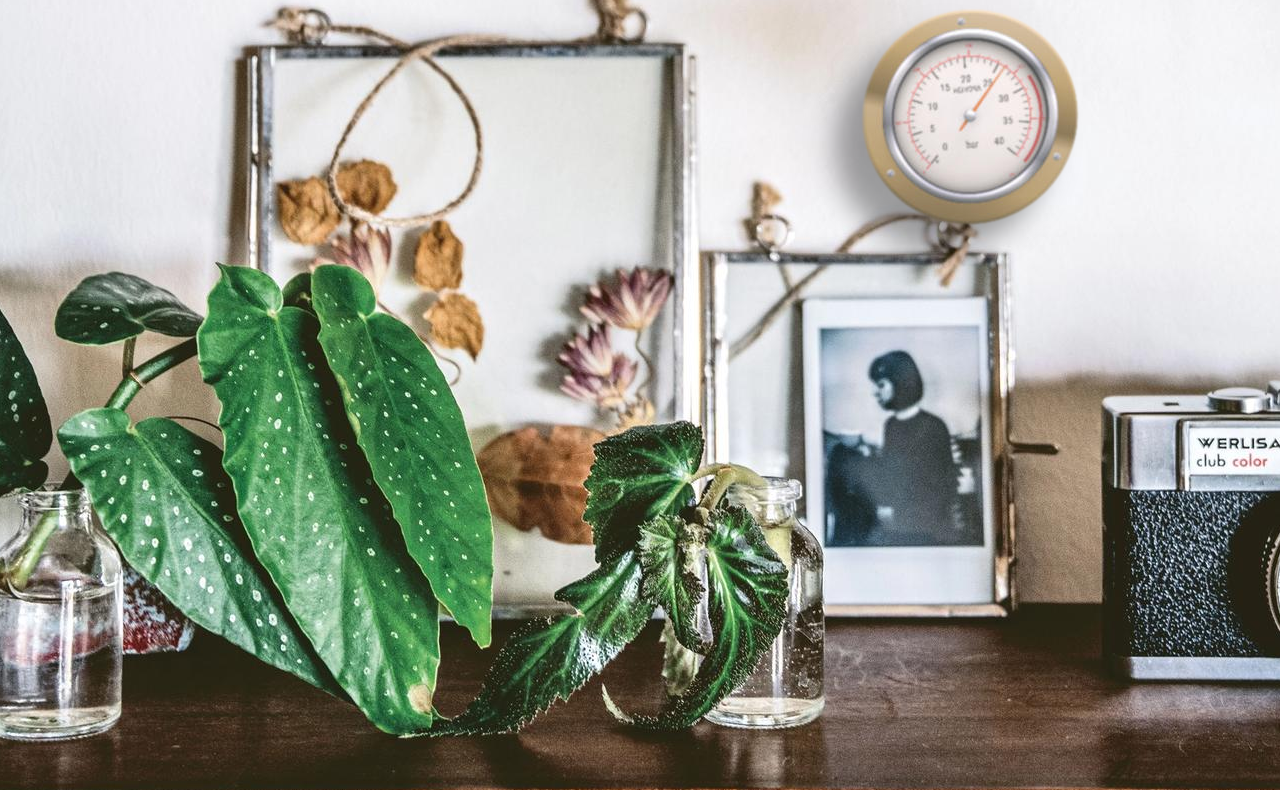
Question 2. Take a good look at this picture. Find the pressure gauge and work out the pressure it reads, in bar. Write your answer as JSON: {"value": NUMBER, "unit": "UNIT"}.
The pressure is {"value": 26, "unit": "bar"}
